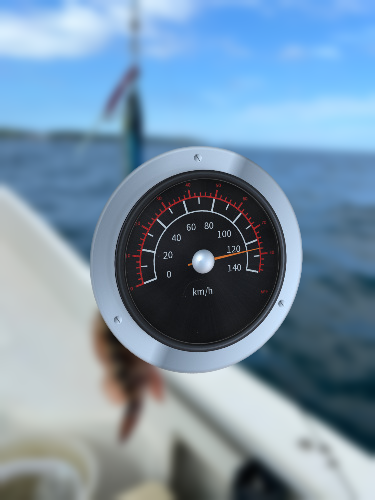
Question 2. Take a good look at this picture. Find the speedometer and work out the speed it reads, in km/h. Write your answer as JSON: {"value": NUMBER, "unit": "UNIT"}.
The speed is {"value": 125, "unit": "km/h"}
